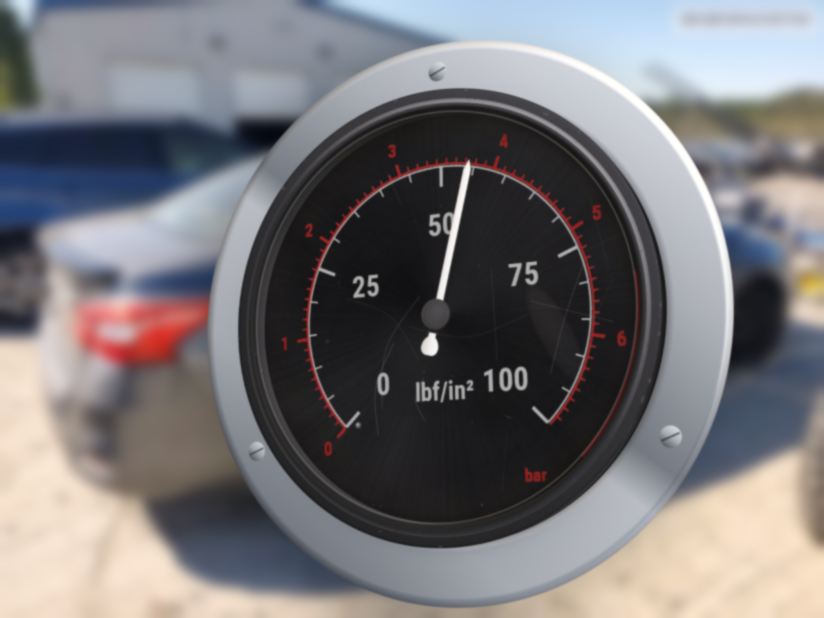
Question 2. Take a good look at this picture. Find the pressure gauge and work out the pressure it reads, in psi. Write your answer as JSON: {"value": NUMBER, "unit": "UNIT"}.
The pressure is {"value": 55, "unit": "psi"}
